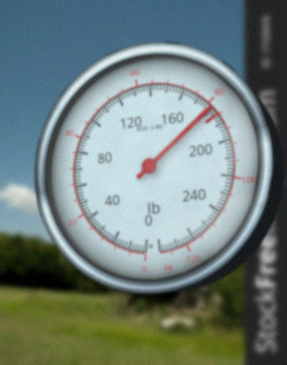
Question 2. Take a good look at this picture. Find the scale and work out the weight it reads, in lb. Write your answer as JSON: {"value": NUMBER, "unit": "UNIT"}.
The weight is {"value": 180, "unit": "lb"}
